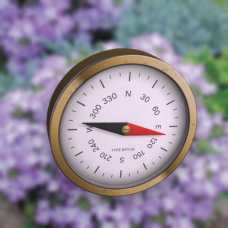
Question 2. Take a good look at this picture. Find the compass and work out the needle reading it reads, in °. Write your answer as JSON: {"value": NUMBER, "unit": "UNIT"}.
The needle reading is {"value": 100, "unit": "°"}
